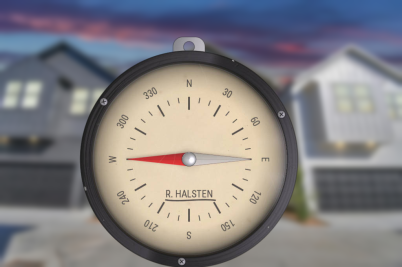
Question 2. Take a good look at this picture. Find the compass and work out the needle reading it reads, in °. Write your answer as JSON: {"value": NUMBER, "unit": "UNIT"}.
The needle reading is {"value": 270, "unit": "°"}
